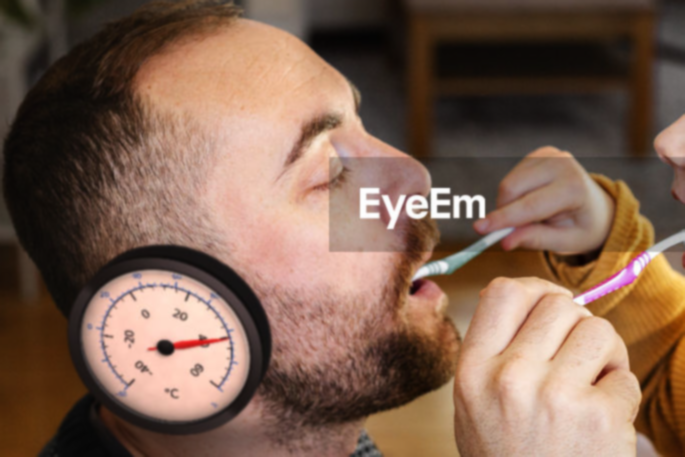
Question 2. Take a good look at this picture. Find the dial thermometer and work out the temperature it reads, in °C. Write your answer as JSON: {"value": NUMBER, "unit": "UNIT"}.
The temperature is {"value": 40, "unit": "°C"}
